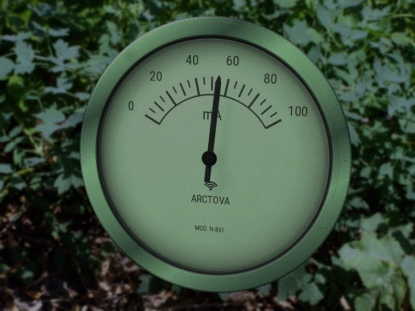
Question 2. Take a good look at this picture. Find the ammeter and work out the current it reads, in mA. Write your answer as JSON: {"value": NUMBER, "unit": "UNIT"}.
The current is {"value": 55, "unit": "mA"}
